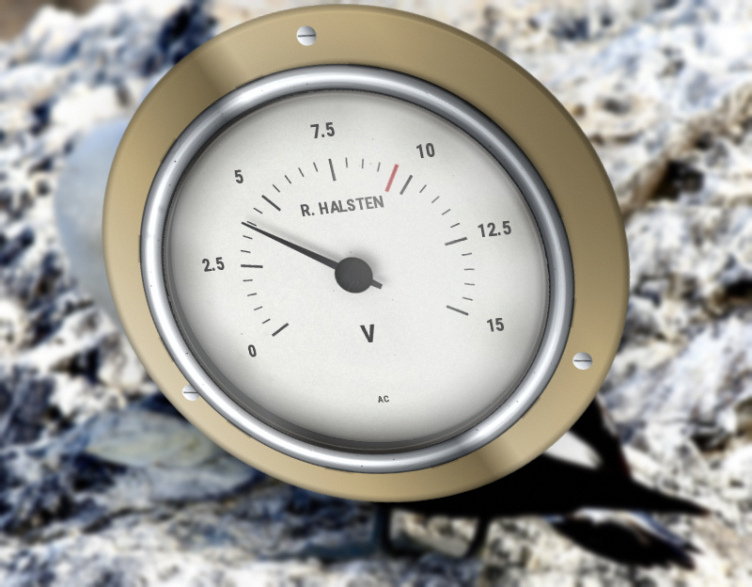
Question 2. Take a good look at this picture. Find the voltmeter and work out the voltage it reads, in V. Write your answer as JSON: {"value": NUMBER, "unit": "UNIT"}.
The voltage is {"value": 4, "unit": "V"}
